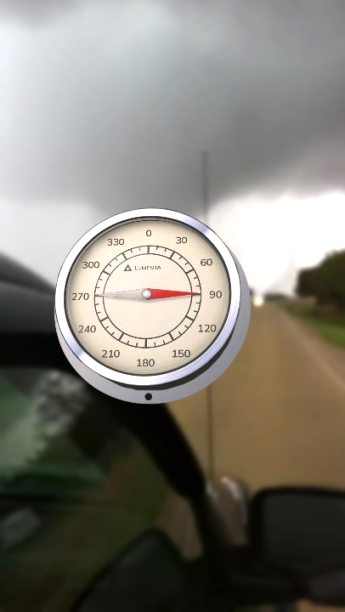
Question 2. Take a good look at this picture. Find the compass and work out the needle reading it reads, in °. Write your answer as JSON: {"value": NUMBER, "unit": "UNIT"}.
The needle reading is {"value": 90, "unit": "°"}
